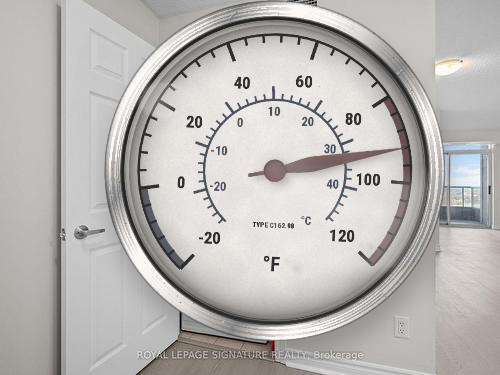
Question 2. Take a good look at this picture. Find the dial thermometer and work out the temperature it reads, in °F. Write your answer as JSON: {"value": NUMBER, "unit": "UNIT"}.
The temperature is {"value": 92, "unit": "°F"}
